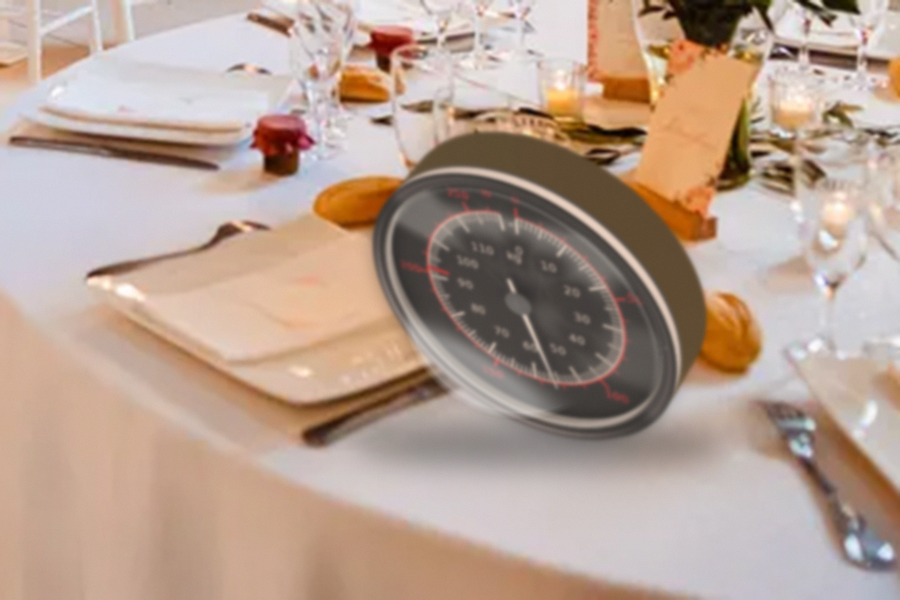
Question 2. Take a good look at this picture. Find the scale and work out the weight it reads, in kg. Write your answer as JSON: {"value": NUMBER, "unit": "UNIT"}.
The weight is {"value": 55, "unit": "kg"}
